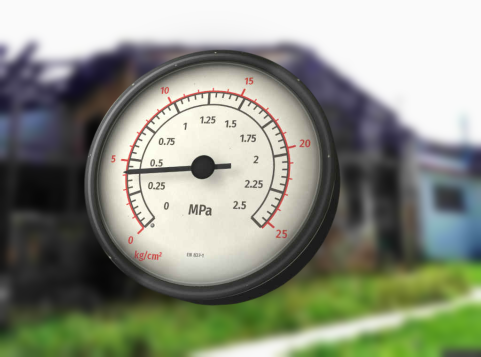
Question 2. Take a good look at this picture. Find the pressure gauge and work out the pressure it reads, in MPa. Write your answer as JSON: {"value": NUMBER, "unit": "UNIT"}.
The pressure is {"value": 0.4, "unit": "MPa"}
